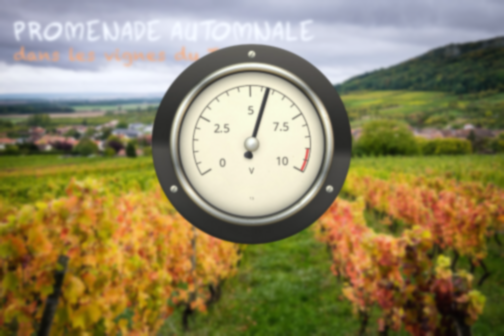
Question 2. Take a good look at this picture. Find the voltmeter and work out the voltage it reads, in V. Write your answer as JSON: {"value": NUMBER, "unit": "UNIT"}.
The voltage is {"value": 5.75, "unit": "V"}
